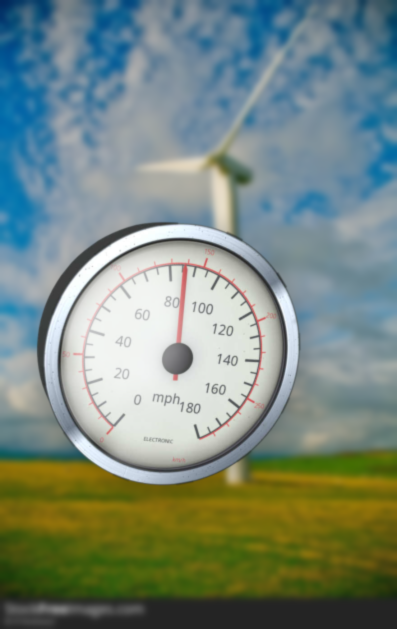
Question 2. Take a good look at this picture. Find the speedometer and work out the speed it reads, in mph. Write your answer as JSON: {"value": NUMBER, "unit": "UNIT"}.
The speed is {"value": 85, "unit": "mph"}
